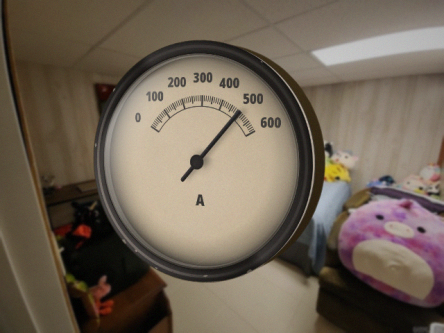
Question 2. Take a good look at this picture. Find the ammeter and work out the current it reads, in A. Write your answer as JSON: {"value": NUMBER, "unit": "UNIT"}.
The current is {"value": 500, "unit": "A"}
